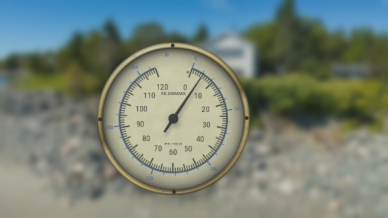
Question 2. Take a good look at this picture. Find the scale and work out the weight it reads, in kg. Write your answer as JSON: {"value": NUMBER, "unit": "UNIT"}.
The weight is {"value": 5, "unit": "kg"}
